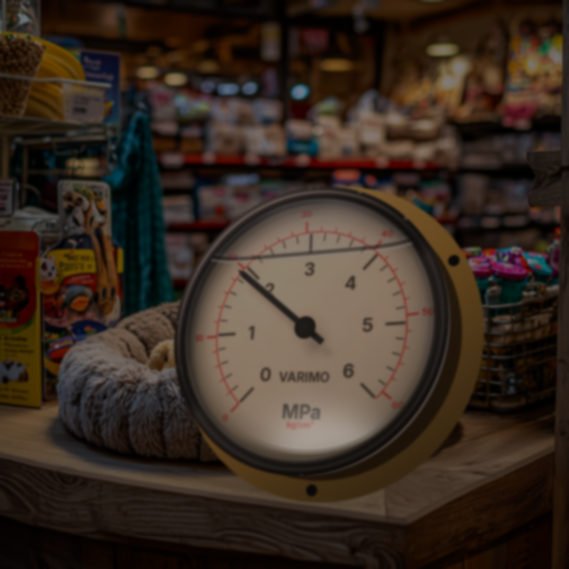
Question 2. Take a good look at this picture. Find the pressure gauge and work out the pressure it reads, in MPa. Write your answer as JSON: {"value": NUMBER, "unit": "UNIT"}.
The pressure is {"value": 1.9, "unit": "MPa"}
